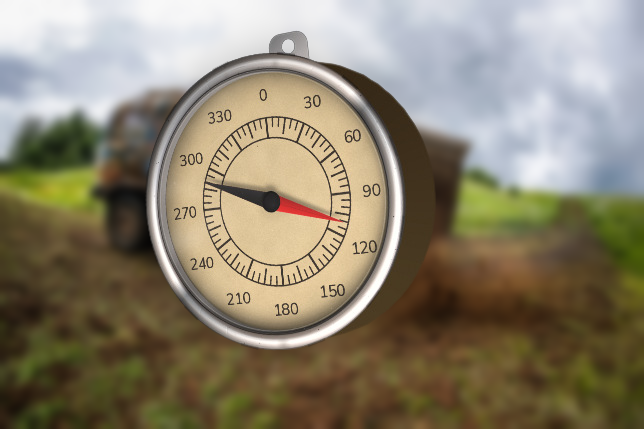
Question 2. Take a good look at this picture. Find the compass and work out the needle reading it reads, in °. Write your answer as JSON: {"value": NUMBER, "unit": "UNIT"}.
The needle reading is {"value": 110, "unit": "°"}
